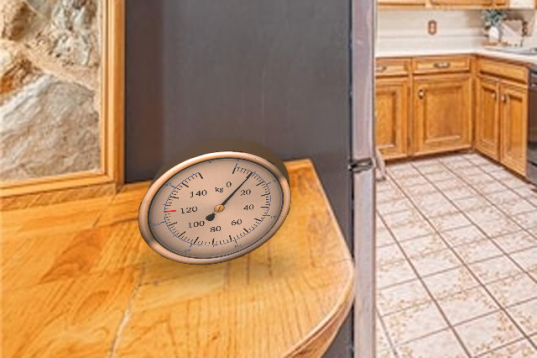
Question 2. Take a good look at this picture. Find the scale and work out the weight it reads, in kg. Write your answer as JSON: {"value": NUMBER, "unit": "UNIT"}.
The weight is {"value": 10, "unit": "kg"}
